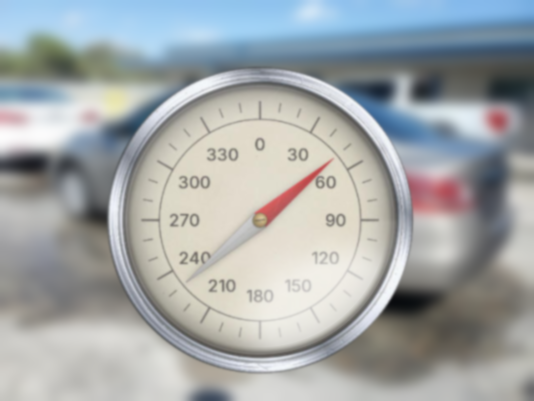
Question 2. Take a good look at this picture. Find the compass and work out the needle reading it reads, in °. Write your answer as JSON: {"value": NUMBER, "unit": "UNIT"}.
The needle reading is {"value": 50, "unit": "°"}
